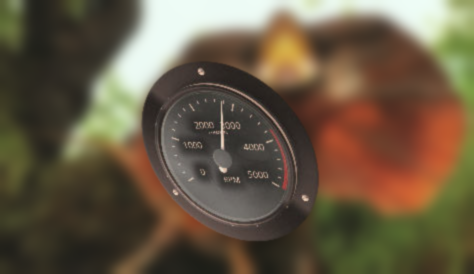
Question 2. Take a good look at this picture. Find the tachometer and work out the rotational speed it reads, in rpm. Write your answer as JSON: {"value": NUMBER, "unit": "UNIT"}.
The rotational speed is {"value": 2800, "unit": "rpm"}
